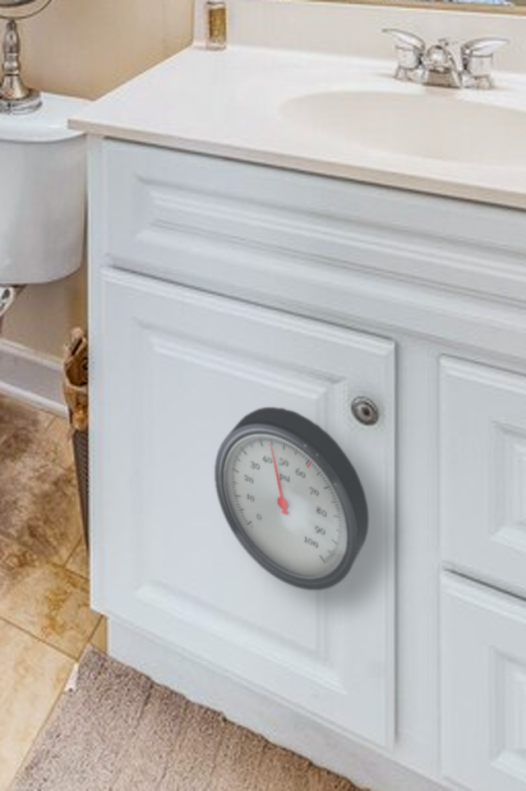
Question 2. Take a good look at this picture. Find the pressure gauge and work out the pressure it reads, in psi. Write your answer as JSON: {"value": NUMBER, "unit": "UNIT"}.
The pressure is {"value": 45, "unit": "psi"}
